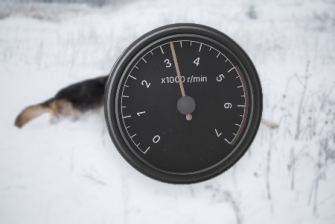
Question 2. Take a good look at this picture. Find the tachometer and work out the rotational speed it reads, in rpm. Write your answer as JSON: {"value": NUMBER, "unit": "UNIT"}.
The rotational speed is {"value": 3250, "unit": "rpm"}
